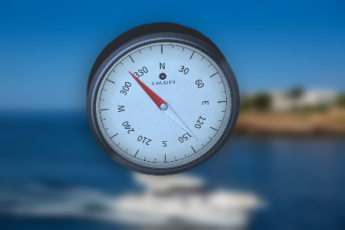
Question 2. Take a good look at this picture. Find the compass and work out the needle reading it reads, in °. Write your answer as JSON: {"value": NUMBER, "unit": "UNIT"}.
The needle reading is {"value": 320, "unit": "°"}
